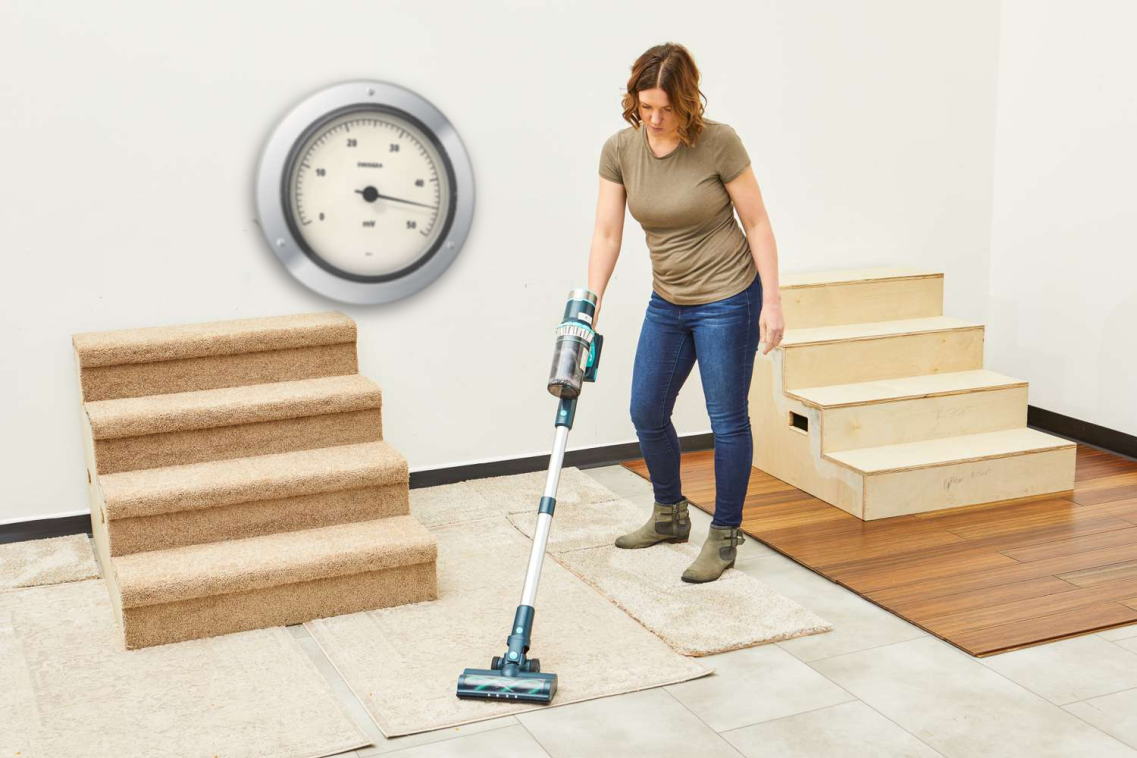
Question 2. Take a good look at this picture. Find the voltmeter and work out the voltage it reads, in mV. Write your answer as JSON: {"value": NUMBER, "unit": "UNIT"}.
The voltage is {"value": 45, "unit": "mV"}
